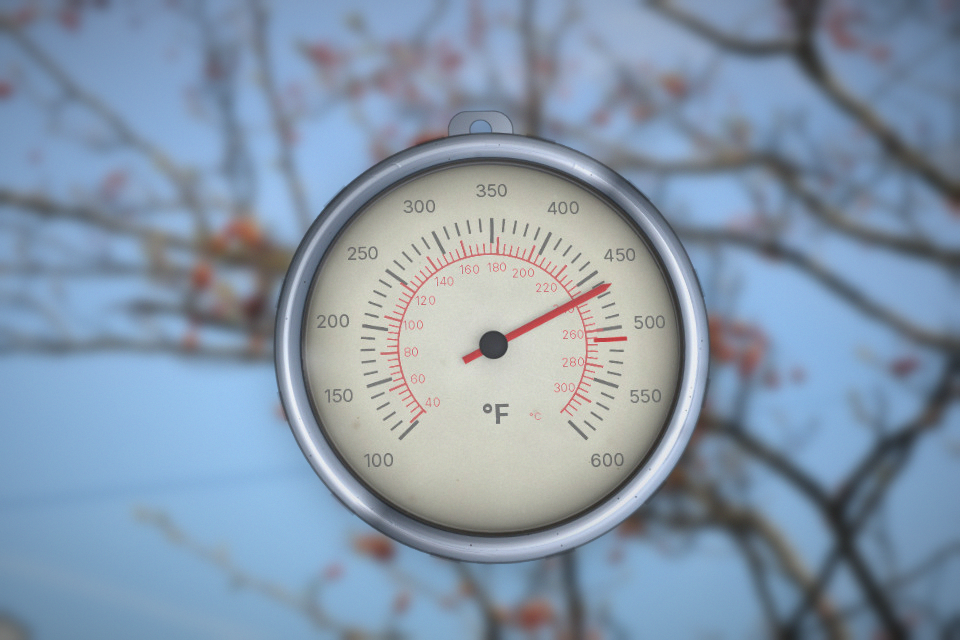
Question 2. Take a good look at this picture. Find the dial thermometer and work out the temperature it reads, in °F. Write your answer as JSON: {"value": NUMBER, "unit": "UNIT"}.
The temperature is {"value": 465, "unit": "°F"}
